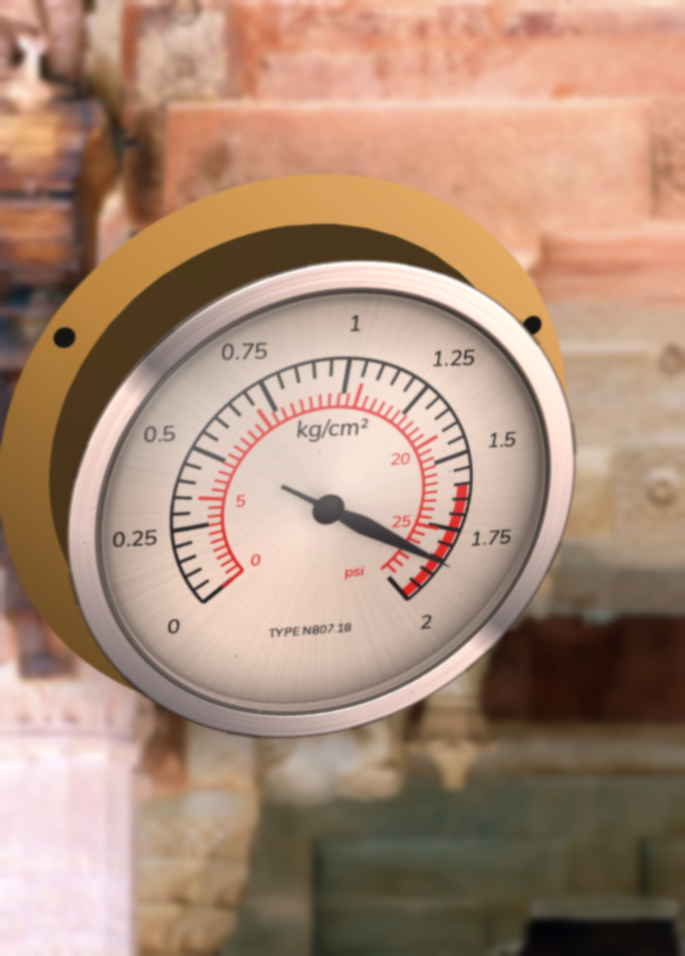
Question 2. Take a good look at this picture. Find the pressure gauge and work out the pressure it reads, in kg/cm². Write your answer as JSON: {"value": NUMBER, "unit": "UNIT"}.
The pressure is {"value": 1.85, "unit": "kg/cm²"}
